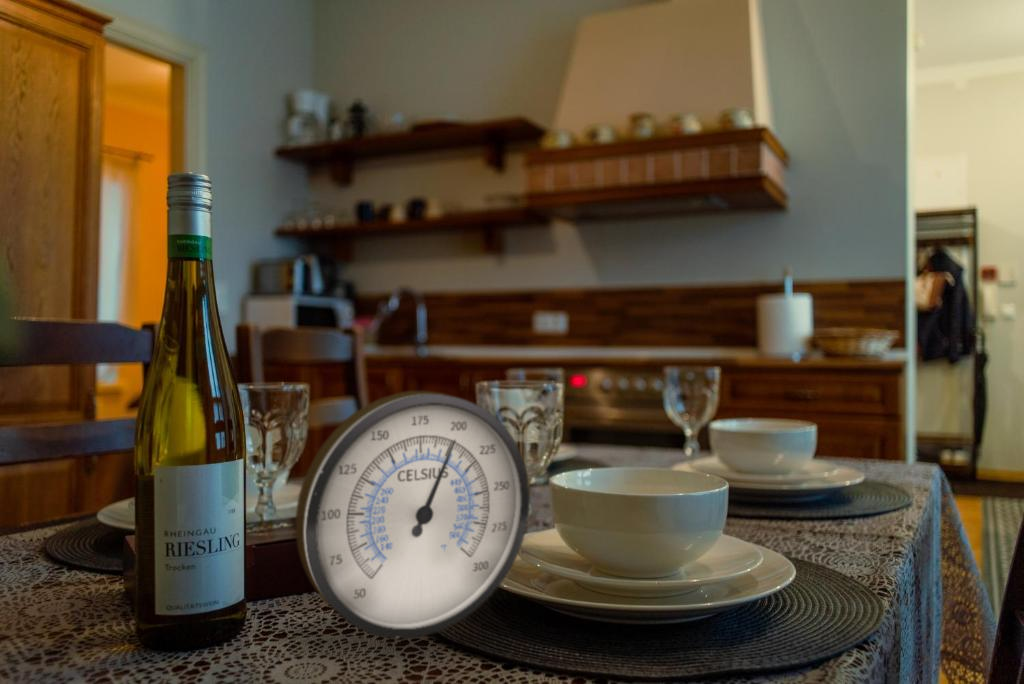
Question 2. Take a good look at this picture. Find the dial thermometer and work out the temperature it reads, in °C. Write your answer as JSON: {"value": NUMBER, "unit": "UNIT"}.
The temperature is {"value": 200, "unit": "°C"}
